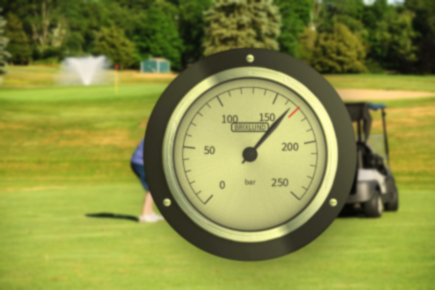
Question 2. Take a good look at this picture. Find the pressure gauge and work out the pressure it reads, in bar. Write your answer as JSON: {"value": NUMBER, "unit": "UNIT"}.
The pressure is {"value": 165, "unit": "bar"}
